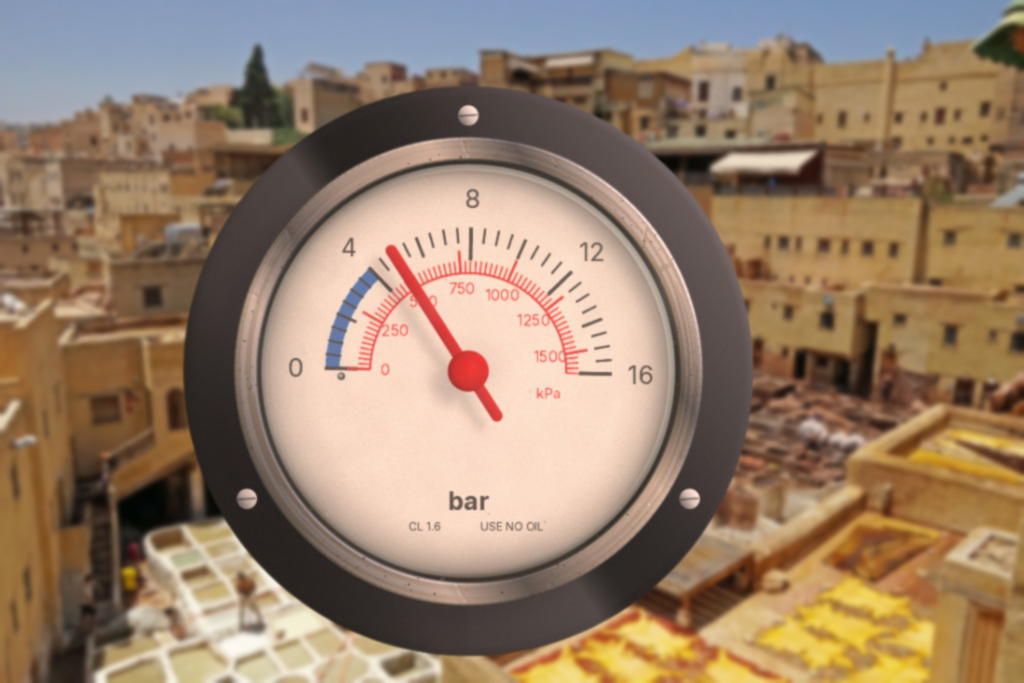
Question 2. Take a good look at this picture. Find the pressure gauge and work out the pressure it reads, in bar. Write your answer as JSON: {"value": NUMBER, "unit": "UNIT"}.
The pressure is {"value": 5, "unit": "bar"}
